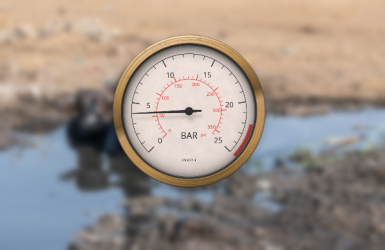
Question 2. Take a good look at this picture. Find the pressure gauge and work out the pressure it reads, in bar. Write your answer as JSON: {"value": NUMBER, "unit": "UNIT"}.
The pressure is {"value": 4, "unit": "bar"}
